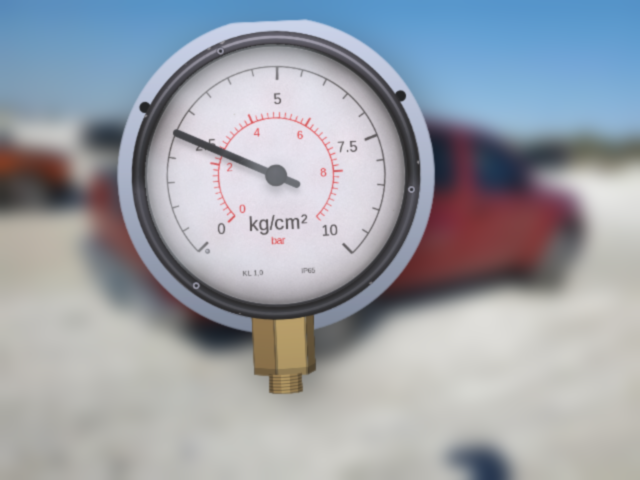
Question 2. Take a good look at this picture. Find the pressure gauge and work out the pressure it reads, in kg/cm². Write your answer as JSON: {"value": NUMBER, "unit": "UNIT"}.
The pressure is {"value": 2.5, "unit": "kg/cm²"}
